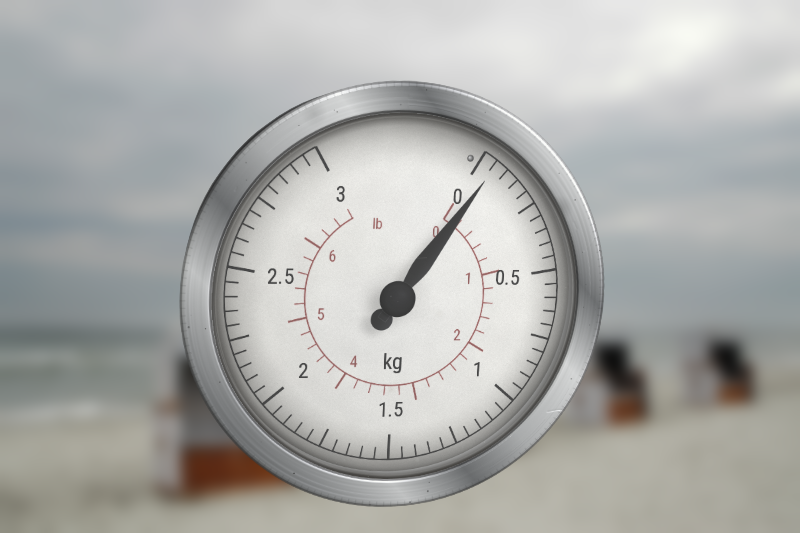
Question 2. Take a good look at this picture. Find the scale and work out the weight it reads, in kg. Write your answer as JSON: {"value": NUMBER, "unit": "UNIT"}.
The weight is {"value": 0.05, "unit": "kg"}
